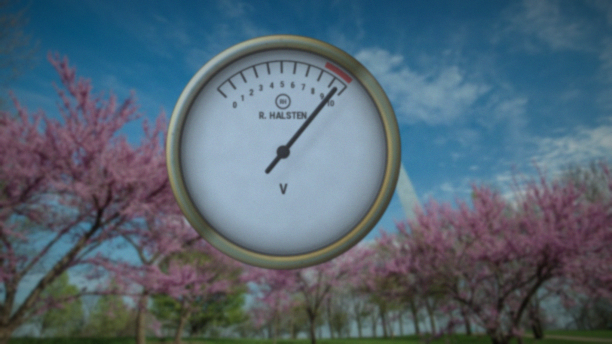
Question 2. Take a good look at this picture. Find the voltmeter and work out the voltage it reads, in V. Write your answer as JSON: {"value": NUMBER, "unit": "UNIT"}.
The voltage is {"value": 9.5, "unit": "V"}
